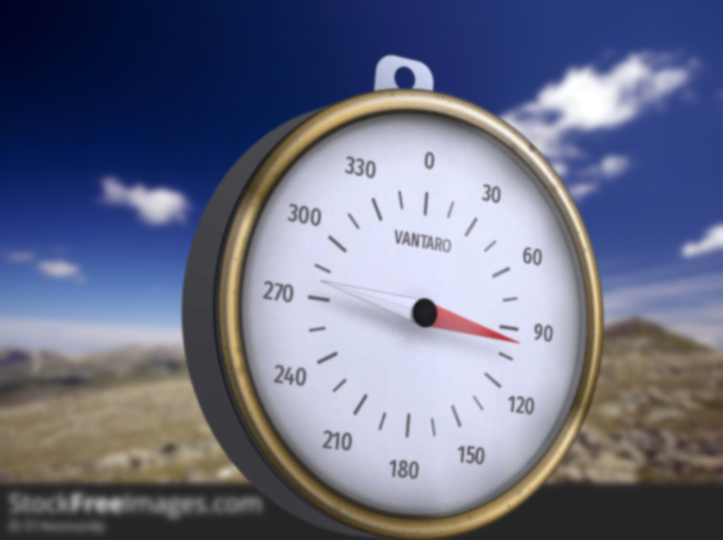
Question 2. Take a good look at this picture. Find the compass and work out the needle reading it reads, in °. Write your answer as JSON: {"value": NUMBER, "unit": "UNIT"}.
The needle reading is {"value": 97.5, "unit": "°"}
